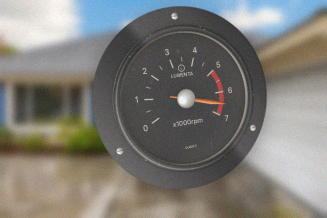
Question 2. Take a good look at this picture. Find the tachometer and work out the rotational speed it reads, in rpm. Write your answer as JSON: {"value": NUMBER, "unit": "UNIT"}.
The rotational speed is {"value": 6500, "unit": "rpm"}
